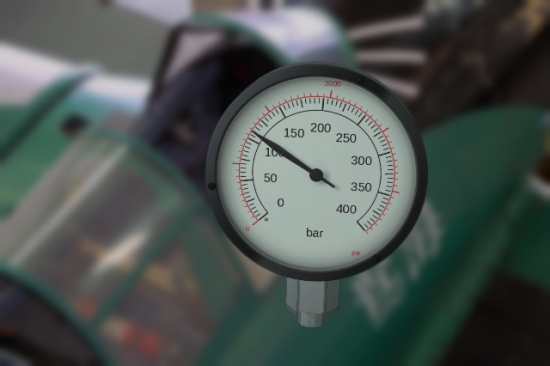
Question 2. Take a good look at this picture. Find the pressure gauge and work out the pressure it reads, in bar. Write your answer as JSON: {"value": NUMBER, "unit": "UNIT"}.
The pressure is {"value": 110, "unit": "bar"}
